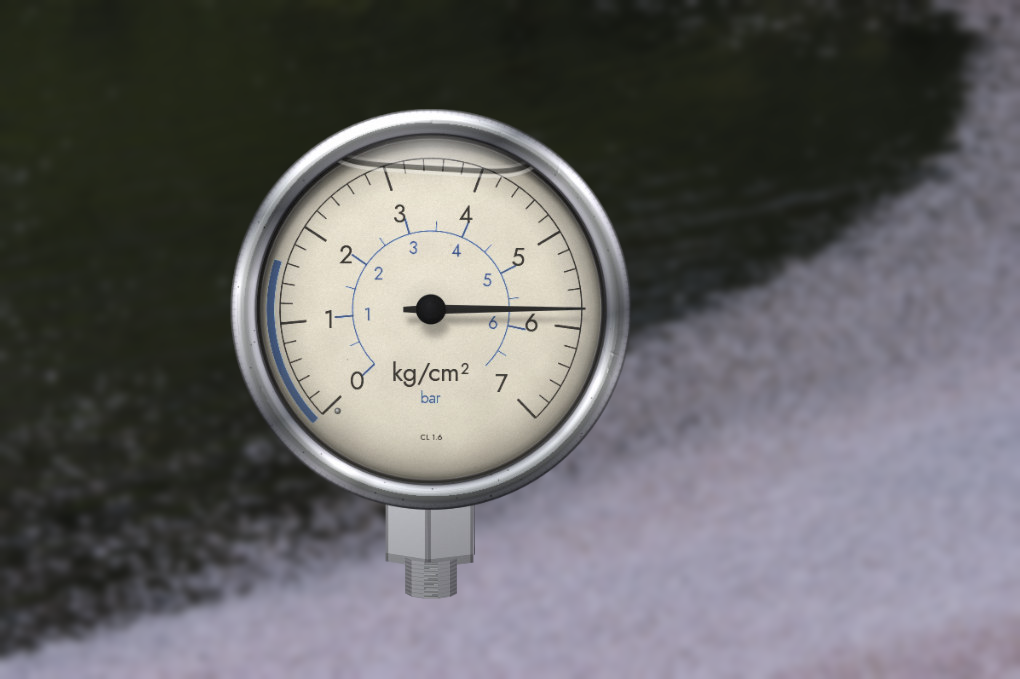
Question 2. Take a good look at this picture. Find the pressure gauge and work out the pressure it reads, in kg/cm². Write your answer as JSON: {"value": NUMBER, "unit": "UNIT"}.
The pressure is {"value": 5.8, "unit": "kg/cm²"}
